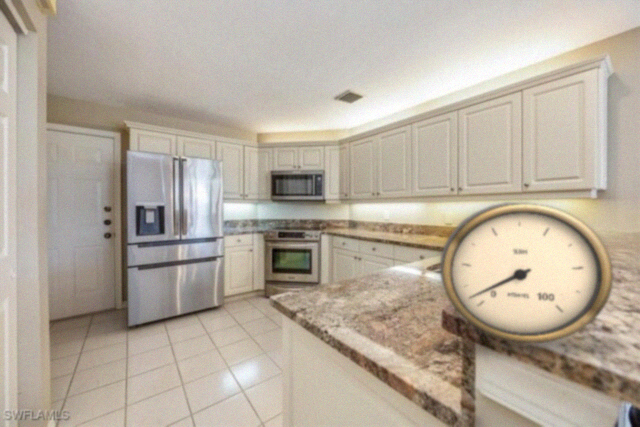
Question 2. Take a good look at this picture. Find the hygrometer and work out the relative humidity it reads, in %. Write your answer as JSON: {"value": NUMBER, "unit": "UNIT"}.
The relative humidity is {"value": 5, "unit": "%"}
